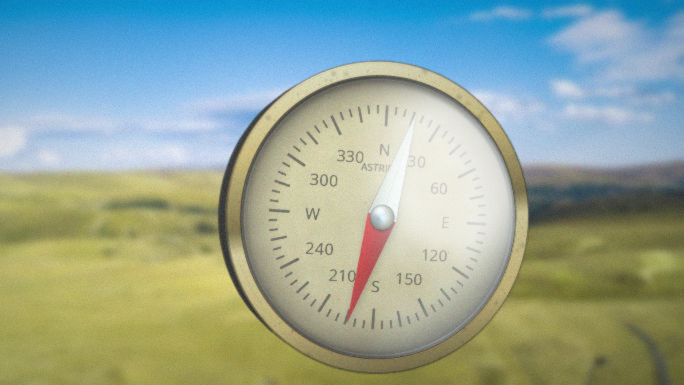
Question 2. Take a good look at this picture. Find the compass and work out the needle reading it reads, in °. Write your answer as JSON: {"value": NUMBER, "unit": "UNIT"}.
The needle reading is {"value": 195, "unit": "°"}
